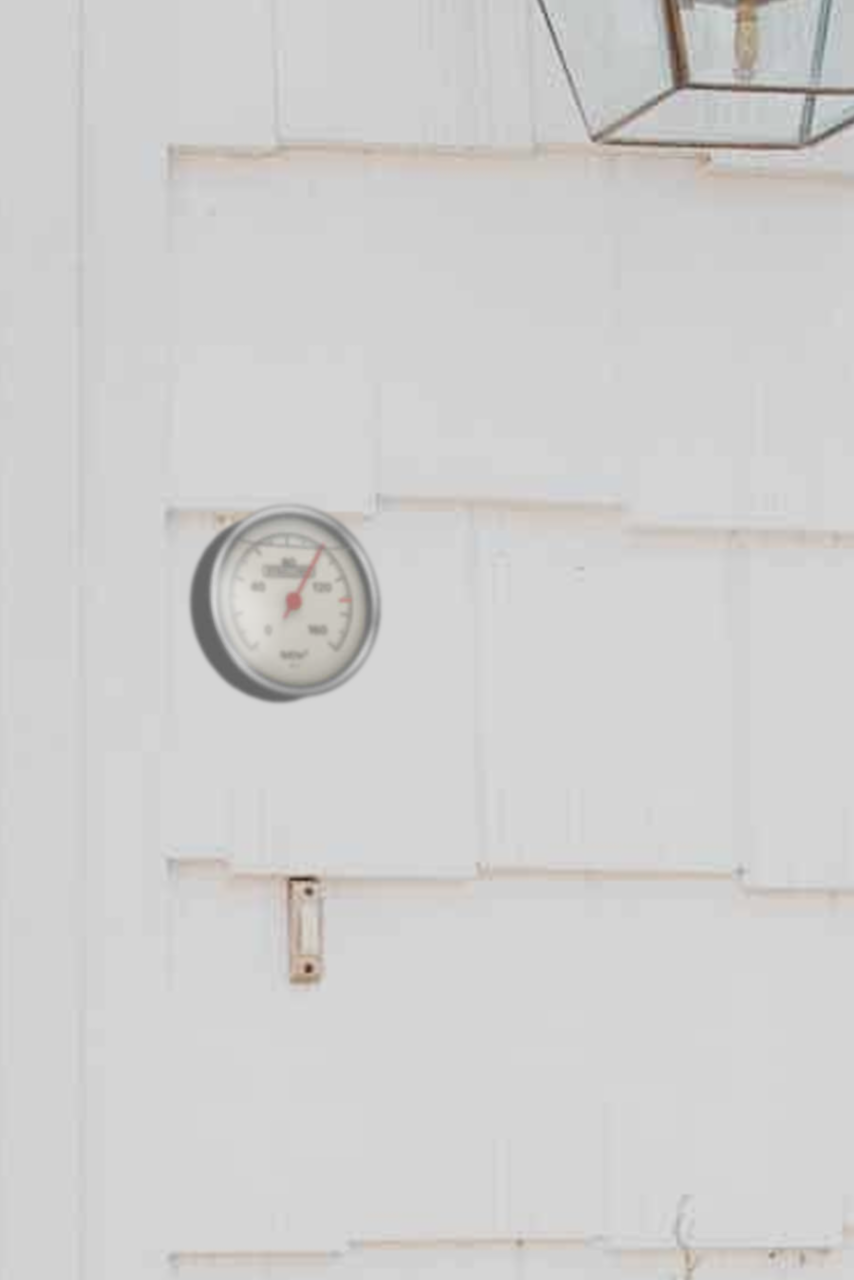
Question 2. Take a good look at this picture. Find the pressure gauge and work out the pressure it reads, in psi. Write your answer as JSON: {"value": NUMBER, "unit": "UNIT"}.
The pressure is {"value": 100, "unit": "psi"}
